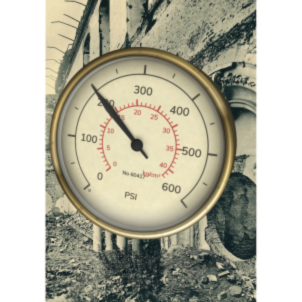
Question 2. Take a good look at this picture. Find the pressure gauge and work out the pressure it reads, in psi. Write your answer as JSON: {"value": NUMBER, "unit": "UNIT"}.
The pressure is {"value": 200, "unit": "psi"}
